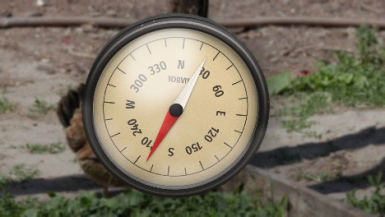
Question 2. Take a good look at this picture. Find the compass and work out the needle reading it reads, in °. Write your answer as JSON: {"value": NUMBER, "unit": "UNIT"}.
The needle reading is {"value": 202.5, "unit": "°"}
